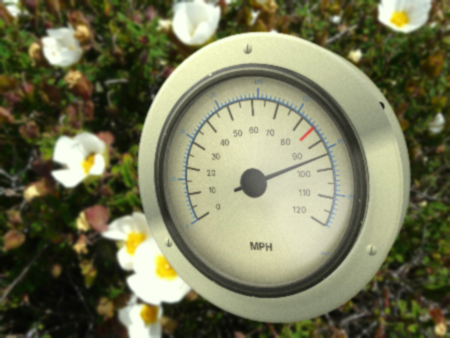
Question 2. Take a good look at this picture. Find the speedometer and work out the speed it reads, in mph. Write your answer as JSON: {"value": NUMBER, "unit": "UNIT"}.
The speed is {"value": 95, "unit": "mph"}
